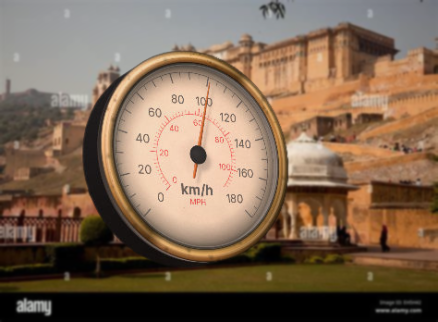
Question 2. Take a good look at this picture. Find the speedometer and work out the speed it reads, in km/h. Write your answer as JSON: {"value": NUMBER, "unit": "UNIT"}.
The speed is {"value": 100, "unit": "km/h"}
